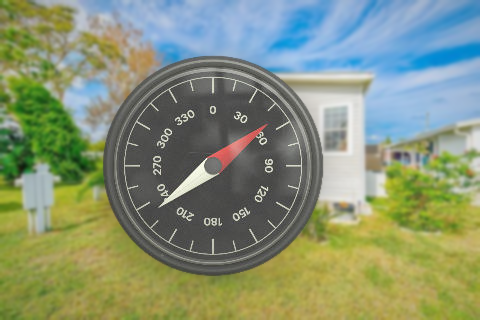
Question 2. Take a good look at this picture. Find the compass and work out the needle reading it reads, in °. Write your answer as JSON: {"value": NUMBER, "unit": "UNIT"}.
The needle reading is {"value": 52.5, "unit": "°"}
